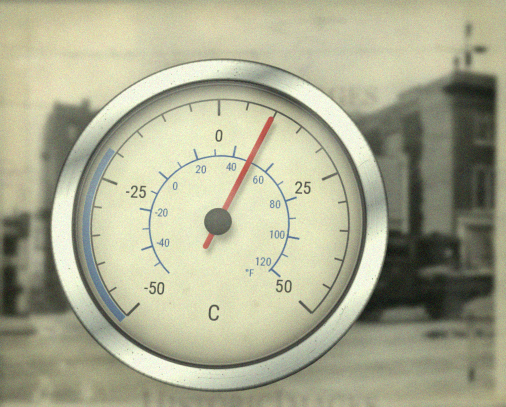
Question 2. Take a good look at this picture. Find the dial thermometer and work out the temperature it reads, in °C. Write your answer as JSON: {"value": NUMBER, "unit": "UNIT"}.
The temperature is {"value": 10, "unit": "°C"}
